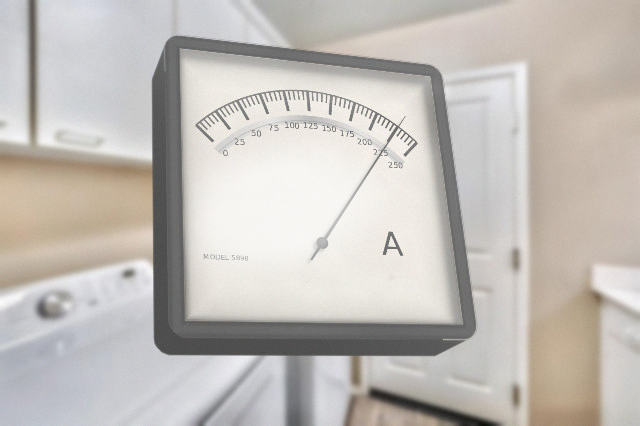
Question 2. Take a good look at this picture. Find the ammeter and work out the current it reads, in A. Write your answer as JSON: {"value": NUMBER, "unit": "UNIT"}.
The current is {"value": 225, "unit": "A"}
